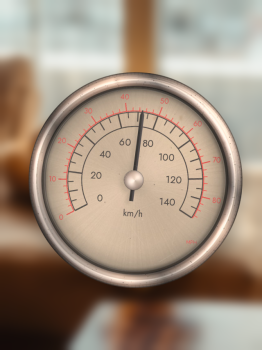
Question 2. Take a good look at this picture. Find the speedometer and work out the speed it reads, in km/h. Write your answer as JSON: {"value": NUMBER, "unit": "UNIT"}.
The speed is {"value": 72.5, "unit": "km/h"}
